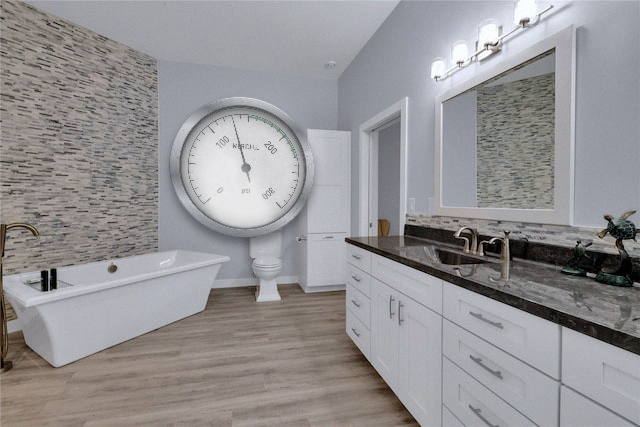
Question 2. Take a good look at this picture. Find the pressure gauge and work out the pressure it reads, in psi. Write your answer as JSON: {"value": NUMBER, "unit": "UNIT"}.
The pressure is {"value": 130, "unit": "psi"}
